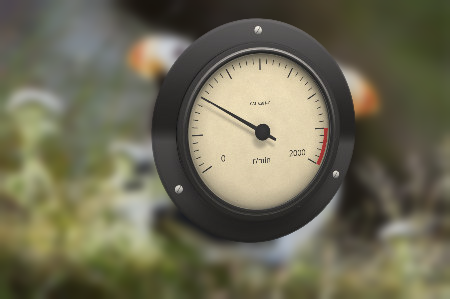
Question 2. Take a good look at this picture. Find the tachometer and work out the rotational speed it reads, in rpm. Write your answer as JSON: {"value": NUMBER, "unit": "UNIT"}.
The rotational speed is {"value": 500, "unit": "rpm"}
